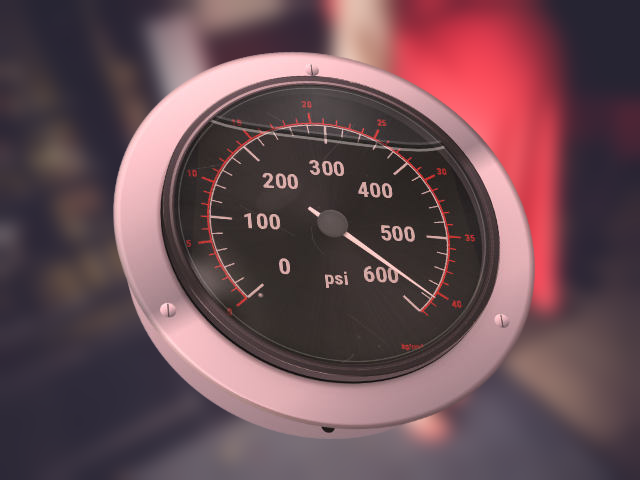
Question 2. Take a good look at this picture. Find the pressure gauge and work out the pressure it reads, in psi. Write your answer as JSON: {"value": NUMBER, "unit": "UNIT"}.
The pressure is {"value": 580, "unit": "psi"}
